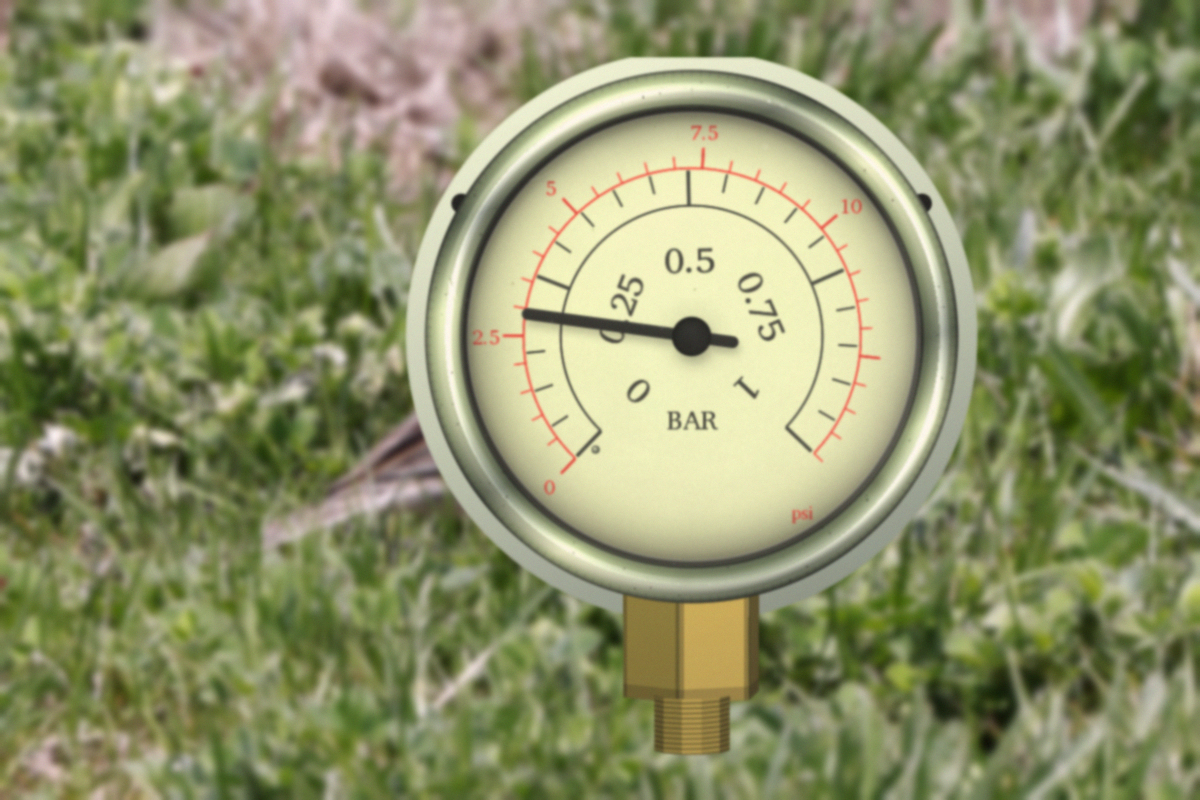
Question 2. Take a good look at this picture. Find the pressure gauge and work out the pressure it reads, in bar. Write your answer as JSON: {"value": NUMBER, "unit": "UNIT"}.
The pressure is {"value": 0.2, "unit": "bar"}
